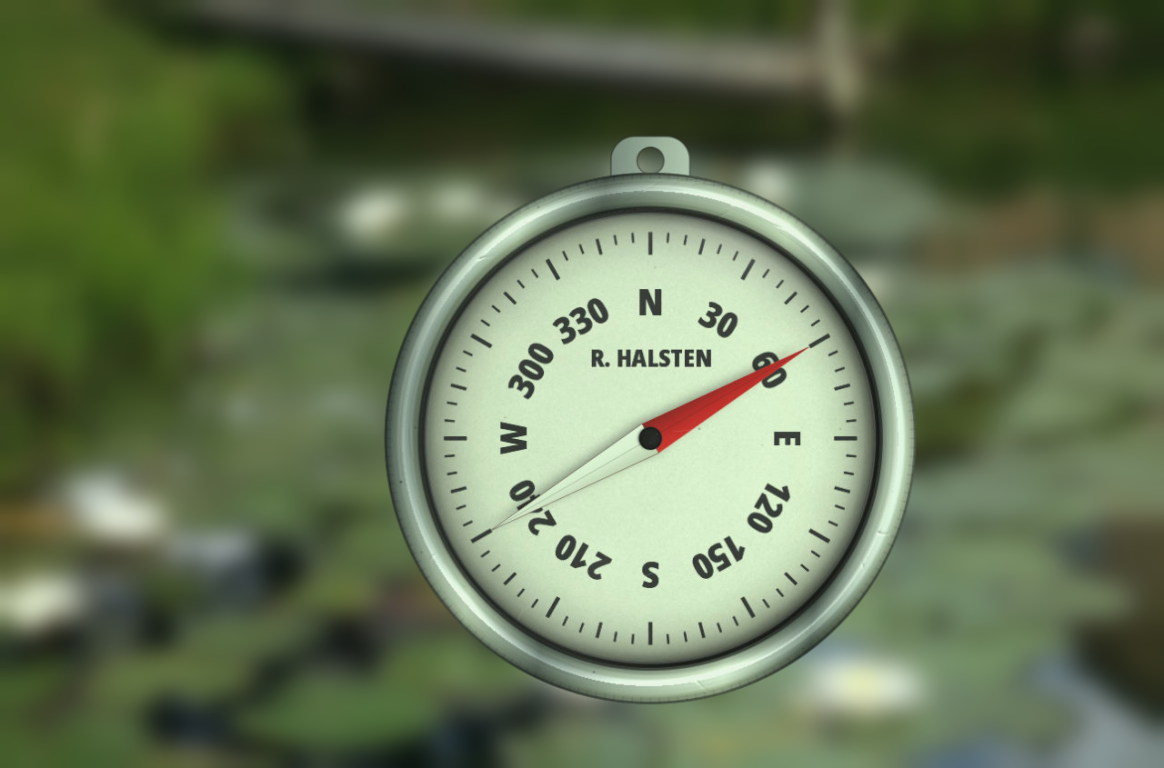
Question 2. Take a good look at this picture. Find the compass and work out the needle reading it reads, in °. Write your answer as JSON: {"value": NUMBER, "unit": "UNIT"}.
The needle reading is {"value": 60, "unit": "°"}
